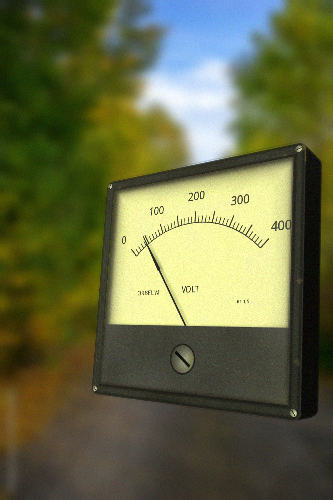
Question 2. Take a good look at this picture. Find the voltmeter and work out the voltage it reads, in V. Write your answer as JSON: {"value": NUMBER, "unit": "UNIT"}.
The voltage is {"value": 50, "unit": "V"}
